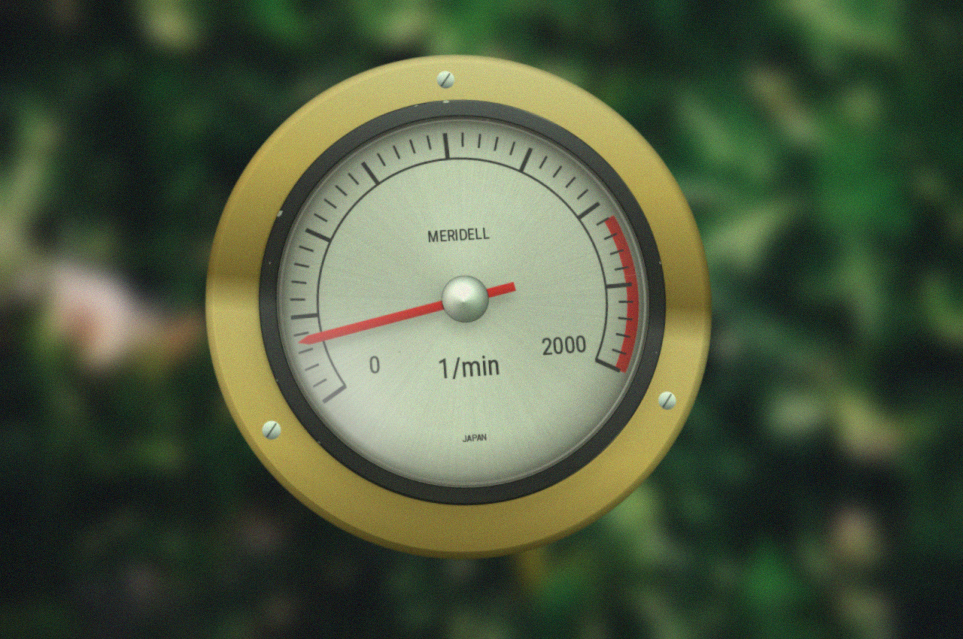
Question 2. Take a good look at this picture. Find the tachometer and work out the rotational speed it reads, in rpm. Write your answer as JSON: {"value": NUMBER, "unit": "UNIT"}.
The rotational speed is {"value": 175, "unit": "rpm"}
